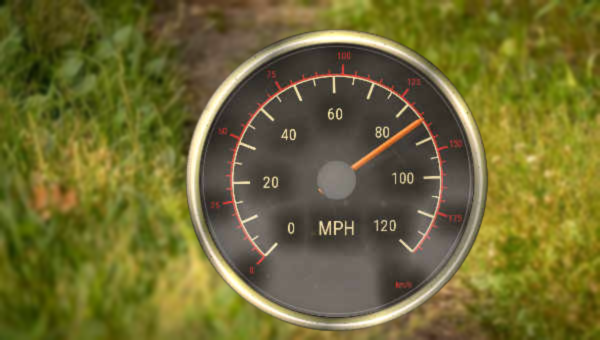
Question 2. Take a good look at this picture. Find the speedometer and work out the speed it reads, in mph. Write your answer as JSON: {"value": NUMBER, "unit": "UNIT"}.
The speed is {"value": 85, "unit": "mph"}
